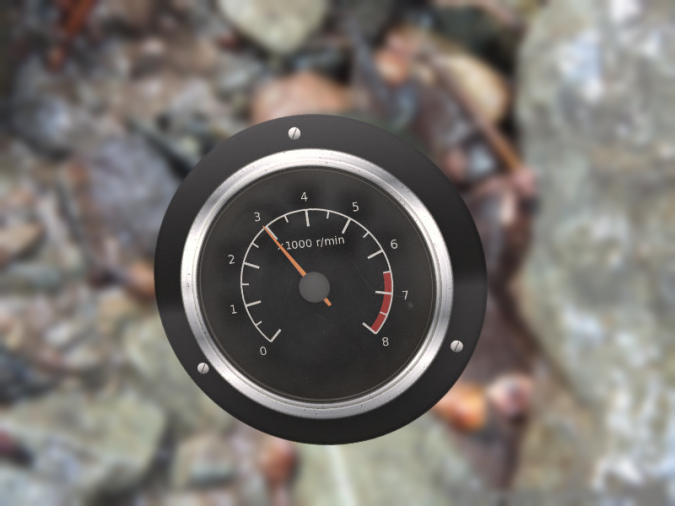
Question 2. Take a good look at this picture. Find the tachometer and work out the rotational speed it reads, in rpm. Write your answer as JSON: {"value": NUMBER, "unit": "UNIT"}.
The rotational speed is {"value": 3000, "unit": "rpm"}
